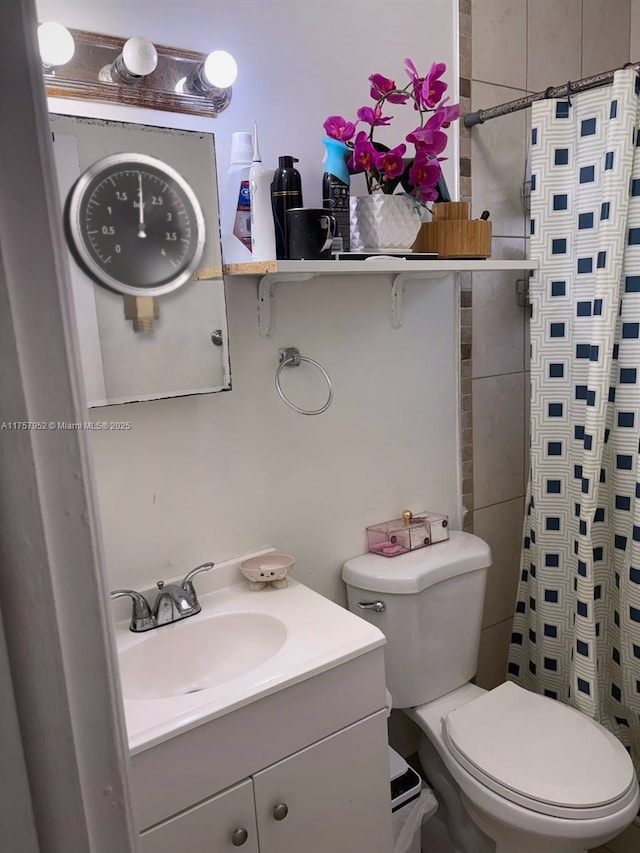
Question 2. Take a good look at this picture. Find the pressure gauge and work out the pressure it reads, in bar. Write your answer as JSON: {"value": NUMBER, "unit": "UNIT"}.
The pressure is {"value": 2, "unit": "bar"}
